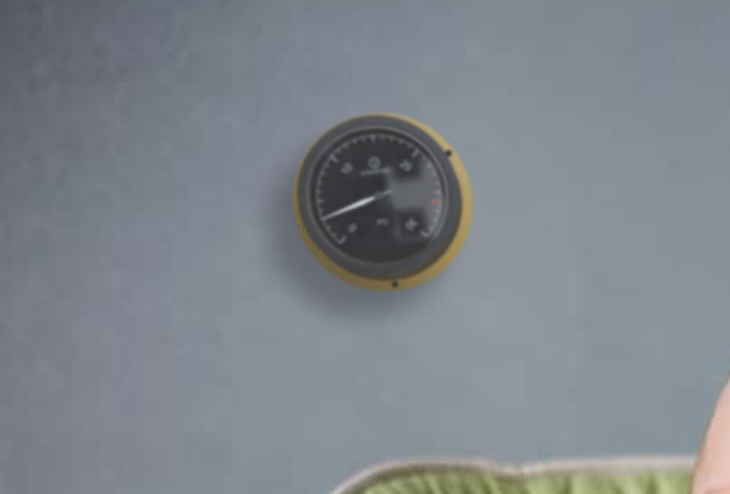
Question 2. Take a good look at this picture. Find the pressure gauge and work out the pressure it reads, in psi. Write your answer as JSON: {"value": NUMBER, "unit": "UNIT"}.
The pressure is {"value": 3, "unit": "psi"}
